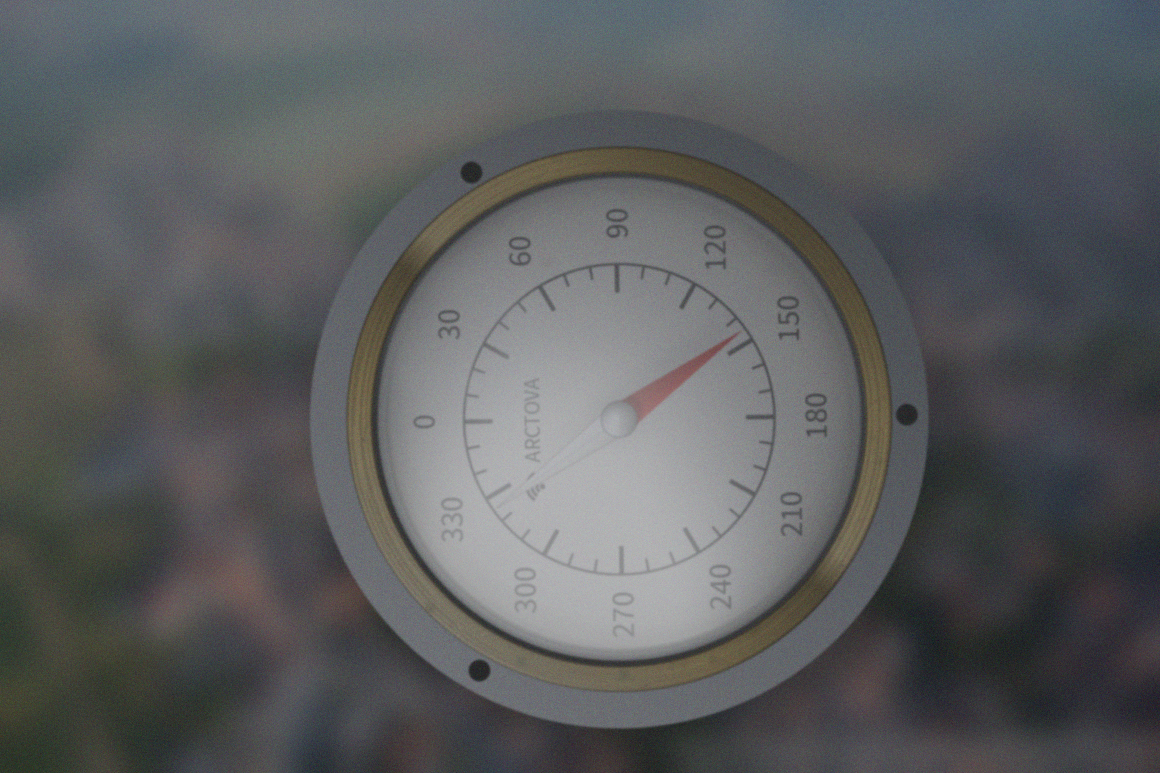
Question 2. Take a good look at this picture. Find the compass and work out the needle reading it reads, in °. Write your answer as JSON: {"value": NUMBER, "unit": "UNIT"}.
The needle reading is {"value": 145, "unit": "°"}
